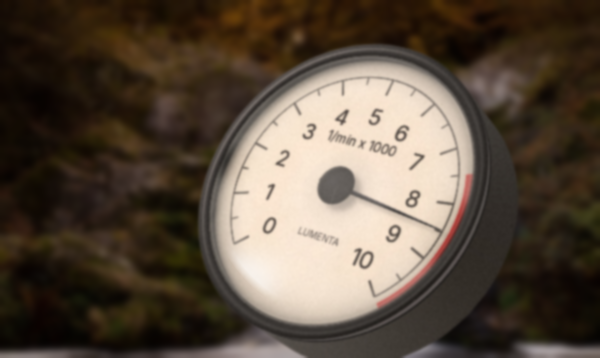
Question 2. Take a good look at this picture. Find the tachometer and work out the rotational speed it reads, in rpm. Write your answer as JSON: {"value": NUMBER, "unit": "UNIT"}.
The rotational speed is {"value": 8500, "unit": "rpm"}
